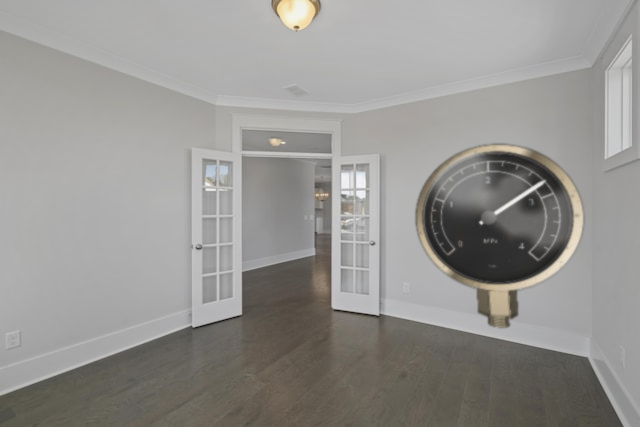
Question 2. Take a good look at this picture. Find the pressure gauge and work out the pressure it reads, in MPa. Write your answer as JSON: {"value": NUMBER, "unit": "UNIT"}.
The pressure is {"value": 2.8, "unit": "MPa"}
